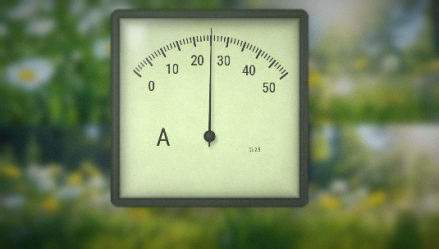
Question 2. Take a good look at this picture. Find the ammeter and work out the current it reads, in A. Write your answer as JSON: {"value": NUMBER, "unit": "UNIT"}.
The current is {"value": 25, "unit": "A"}
